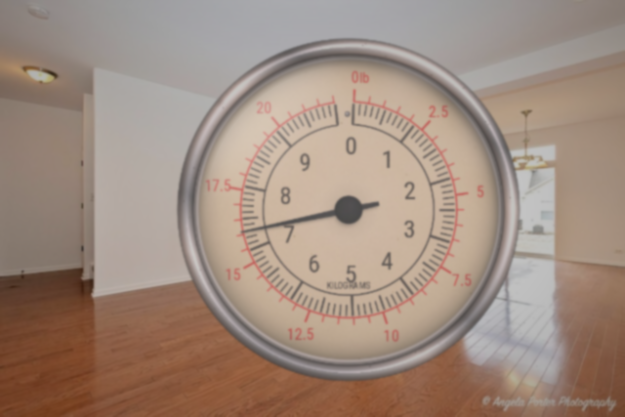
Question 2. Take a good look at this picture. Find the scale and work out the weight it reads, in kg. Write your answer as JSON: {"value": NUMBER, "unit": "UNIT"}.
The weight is {"value": 7.3, "unit": "kg"}
